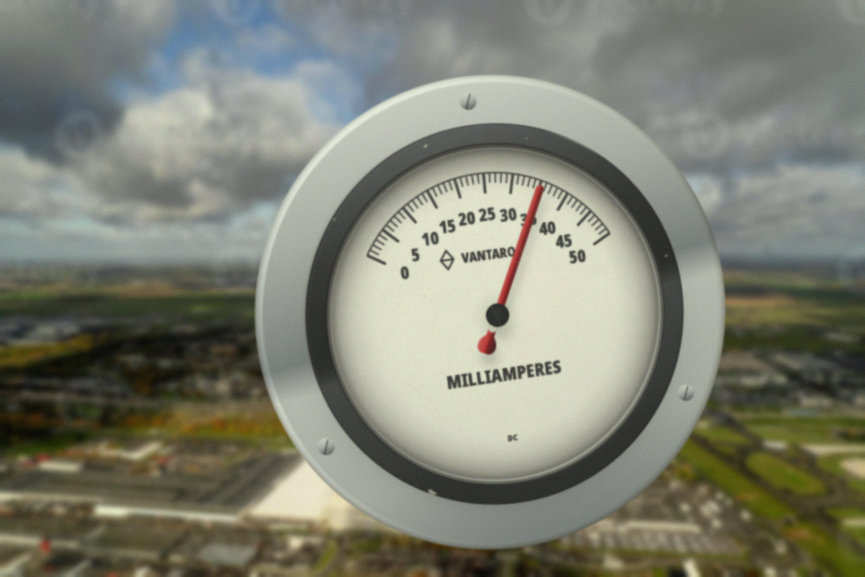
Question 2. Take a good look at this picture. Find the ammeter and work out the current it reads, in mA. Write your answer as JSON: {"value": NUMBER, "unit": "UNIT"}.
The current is {"value": 35, "unit": "mA"}
